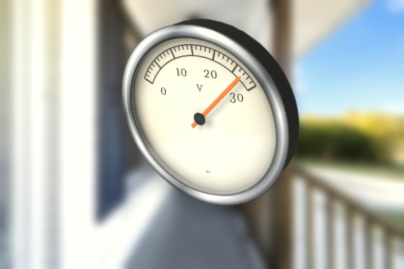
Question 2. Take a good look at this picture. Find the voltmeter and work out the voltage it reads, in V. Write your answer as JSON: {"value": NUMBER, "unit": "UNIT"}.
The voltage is {"value": 27, "unit": "V"}
